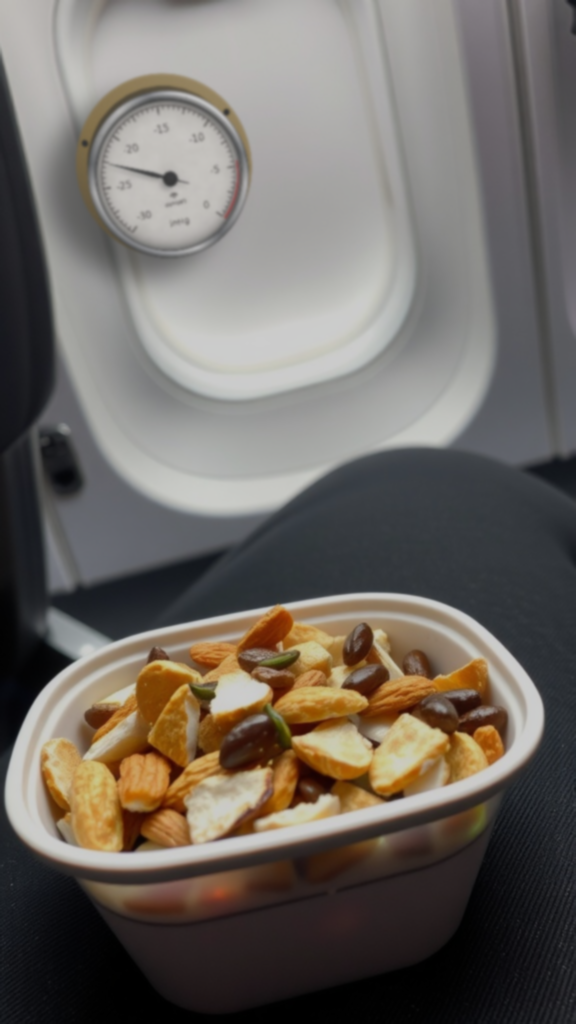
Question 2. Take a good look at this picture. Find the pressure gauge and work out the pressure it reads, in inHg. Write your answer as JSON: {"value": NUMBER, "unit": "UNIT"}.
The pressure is {"value": -22.5, "unit": "inHg"}
